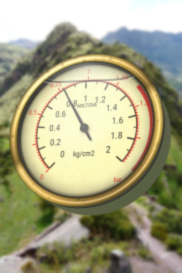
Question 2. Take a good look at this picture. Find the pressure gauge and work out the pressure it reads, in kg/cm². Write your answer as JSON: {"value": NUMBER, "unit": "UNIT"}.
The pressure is {"value": 0.8, "unit": "kg/cm²"}
